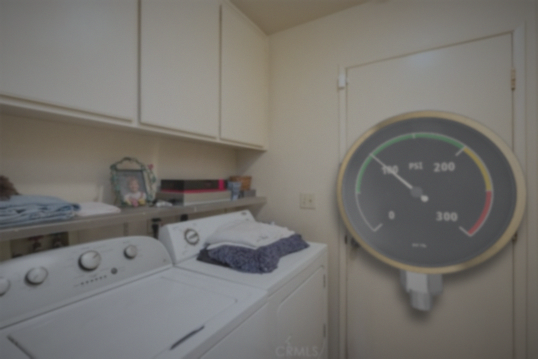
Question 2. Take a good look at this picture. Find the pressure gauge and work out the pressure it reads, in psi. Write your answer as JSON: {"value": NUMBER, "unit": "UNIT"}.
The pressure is {"value": 100, "unit": "psi"}
